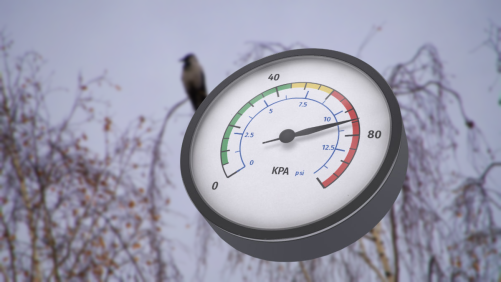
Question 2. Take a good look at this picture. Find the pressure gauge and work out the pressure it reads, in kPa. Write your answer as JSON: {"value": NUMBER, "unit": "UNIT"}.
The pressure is {"value": 75, "unit": "kPa"}
